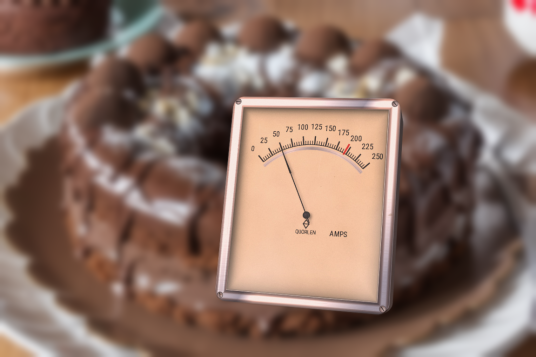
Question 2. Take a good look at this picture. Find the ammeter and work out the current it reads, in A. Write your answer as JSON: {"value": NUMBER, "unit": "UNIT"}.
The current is {"value": 50, "unit": "A"}
